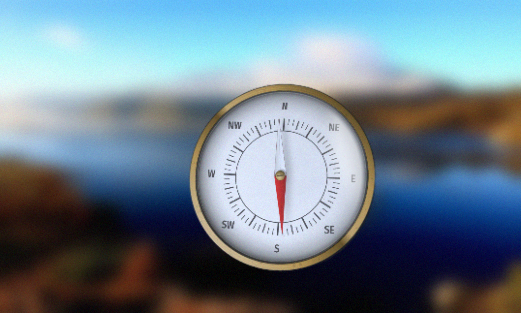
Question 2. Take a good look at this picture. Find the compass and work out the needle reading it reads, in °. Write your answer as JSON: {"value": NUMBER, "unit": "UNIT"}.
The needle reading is {"value": 175, "unit": "°"}
